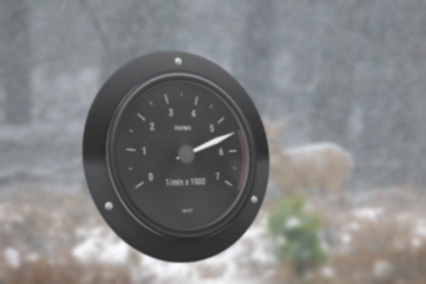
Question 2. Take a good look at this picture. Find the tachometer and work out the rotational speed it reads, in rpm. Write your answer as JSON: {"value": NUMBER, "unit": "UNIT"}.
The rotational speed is {"value": 5500, "unit": "rpm"}
